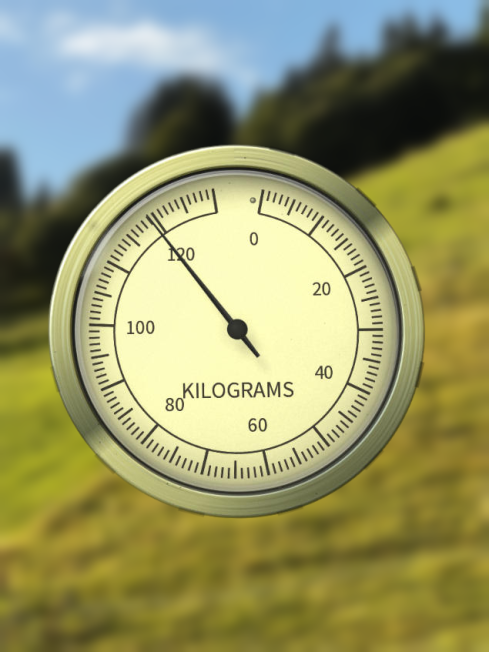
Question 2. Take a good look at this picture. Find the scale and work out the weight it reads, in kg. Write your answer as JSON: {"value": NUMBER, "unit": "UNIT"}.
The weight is {"value": 119, "unit": "kg"}
